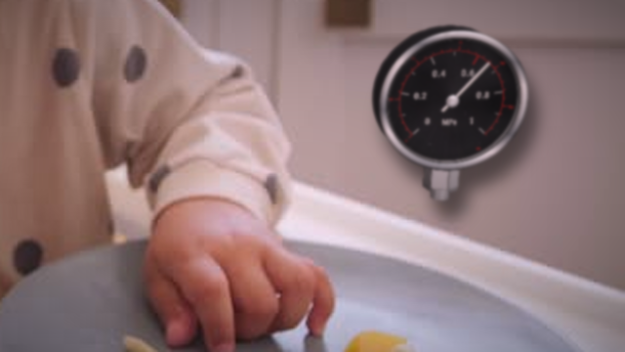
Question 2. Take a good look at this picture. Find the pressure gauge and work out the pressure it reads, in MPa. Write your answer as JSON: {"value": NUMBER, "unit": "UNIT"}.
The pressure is {"value": 0.65, "unit": "MPa"}
